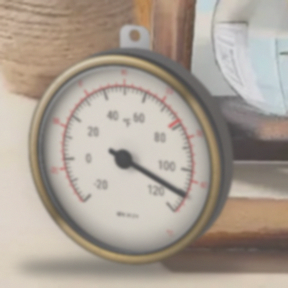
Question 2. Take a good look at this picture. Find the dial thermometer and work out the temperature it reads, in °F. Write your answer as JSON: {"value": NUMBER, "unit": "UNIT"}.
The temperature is {"value": 110, "unit": "°F"}
